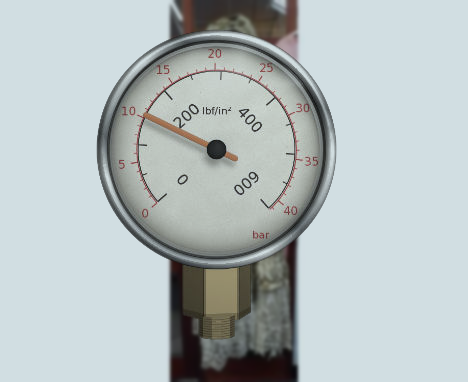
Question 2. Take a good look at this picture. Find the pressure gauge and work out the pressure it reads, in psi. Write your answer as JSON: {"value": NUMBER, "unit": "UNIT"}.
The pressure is {"value": 150, "unit": "psi"}
